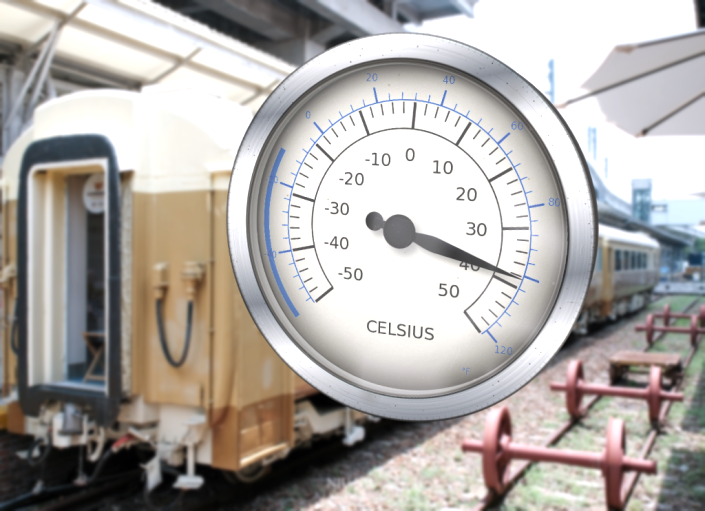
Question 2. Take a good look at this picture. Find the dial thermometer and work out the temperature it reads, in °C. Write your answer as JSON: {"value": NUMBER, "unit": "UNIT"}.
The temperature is {"value": 38, "unit": "°C"}
